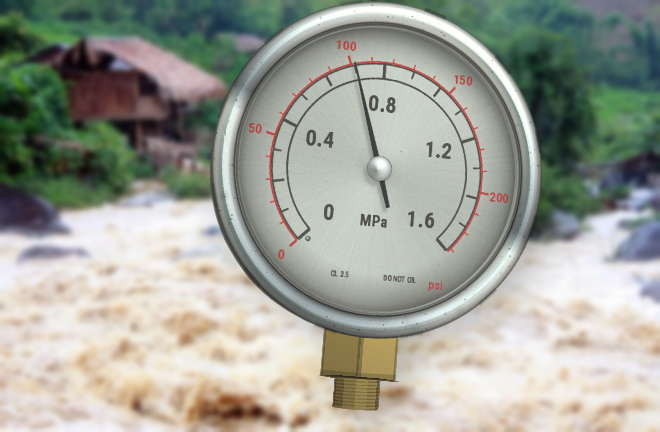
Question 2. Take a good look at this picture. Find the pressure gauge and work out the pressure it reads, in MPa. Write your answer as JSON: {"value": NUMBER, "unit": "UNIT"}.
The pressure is {"value": 0.7, "unit": "MPa"}
